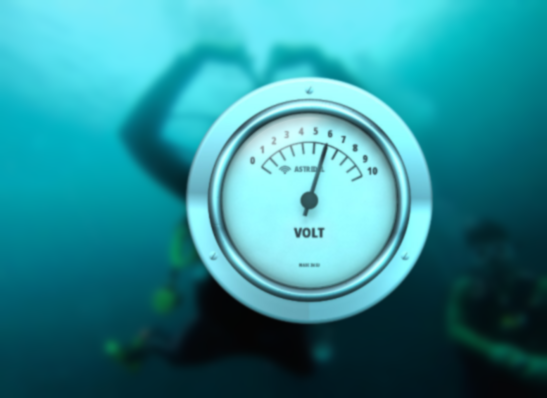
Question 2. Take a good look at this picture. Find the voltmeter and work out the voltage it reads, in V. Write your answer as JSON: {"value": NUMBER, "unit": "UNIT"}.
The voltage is {"value": 6, "unit": "V"}
